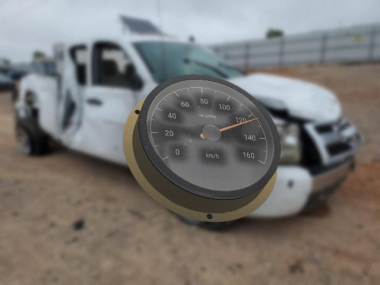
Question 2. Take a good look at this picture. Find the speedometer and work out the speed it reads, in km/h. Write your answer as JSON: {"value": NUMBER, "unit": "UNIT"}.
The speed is {"value": 125, "unit": "km/h"}
